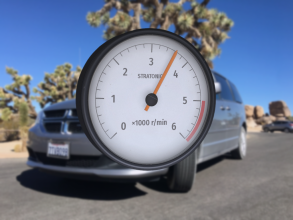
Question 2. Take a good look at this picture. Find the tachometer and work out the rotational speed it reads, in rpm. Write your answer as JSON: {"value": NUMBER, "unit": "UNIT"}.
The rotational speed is {"value": 3600, "unit": "rpm"}
